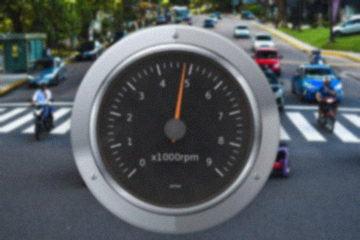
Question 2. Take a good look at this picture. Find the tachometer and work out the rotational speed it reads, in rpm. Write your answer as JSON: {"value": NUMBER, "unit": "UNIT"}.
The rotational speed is {"value": 4800, "unit": "rpm"}
